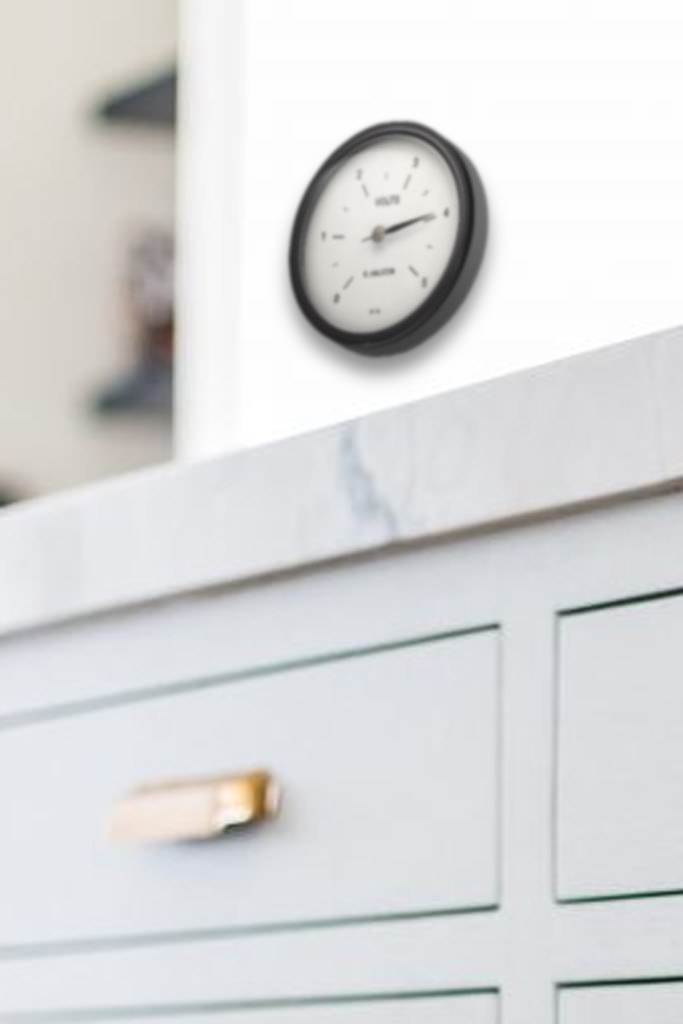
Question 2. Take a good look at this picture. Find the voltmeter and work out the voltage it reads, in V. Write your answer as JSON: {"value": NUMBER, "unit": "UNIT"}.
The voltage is {"value": 4, "unit": "V"}
